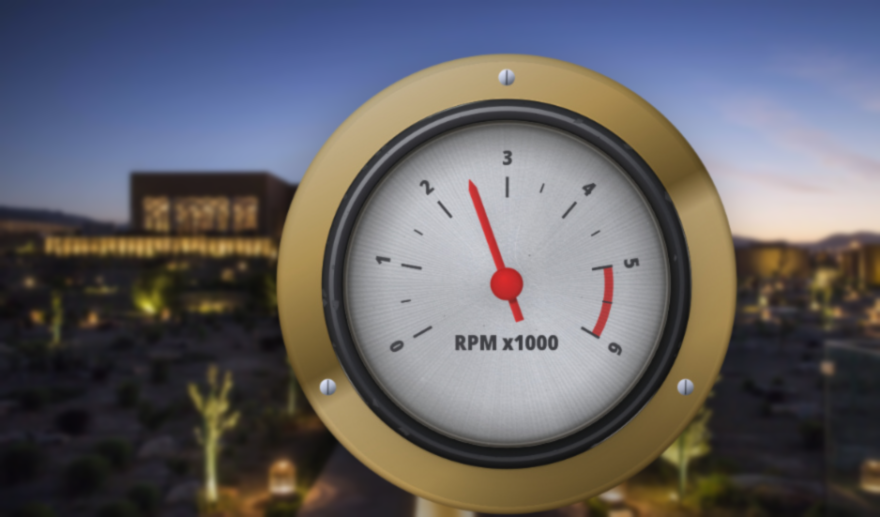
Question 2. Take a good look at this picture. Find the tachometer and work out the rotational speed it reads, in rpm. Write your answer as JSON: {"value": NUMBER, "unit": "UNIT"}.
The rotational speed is {"value": 2500, "unit": "rpm"}
